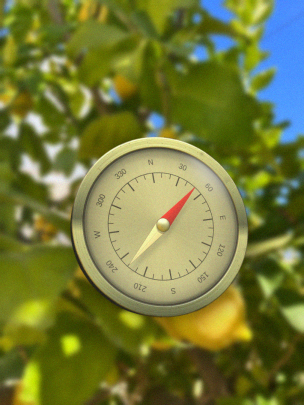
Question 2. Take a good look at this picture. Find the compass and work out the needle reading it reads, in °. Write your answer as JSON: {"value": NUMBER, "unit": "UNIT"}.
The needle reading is {"value": 50, "unit": "°"}
